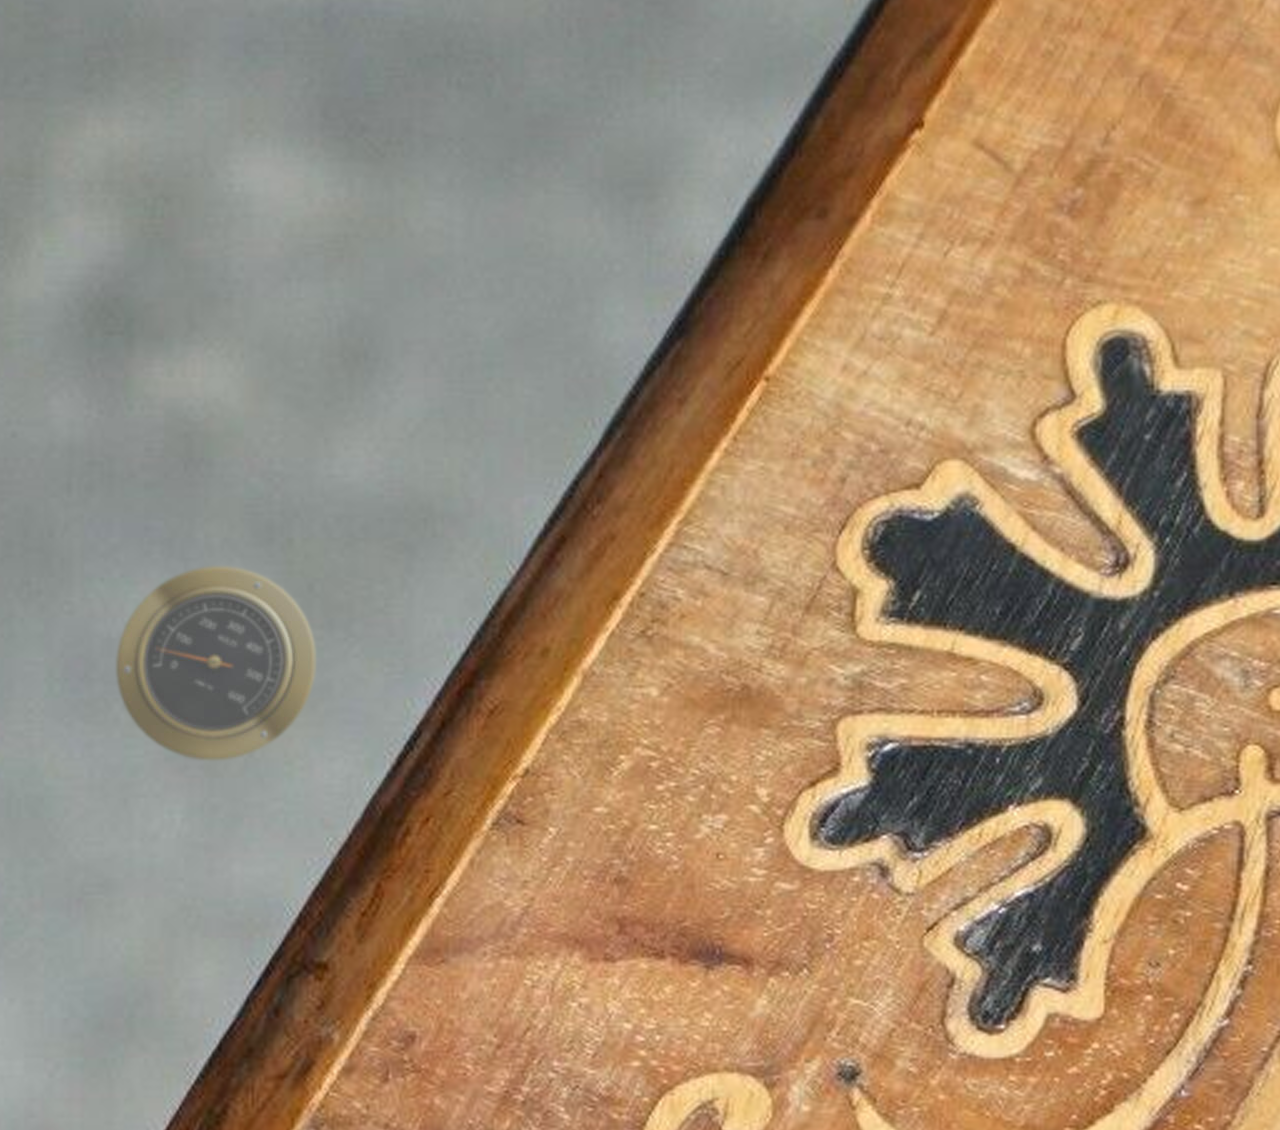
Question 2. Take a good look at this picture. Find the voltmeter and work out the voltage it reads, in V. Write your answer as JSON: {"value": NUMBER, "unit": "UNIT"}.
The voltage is {"value": 40, "unit": "V"}
